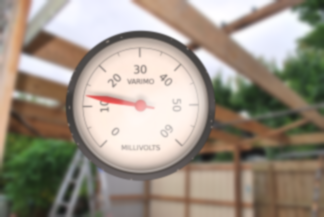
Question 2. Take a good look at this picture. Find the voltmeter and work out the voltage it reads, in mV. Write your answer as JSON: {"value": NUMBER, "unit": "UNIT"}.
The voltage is {"value": 12.5, "unit": "mV"}
